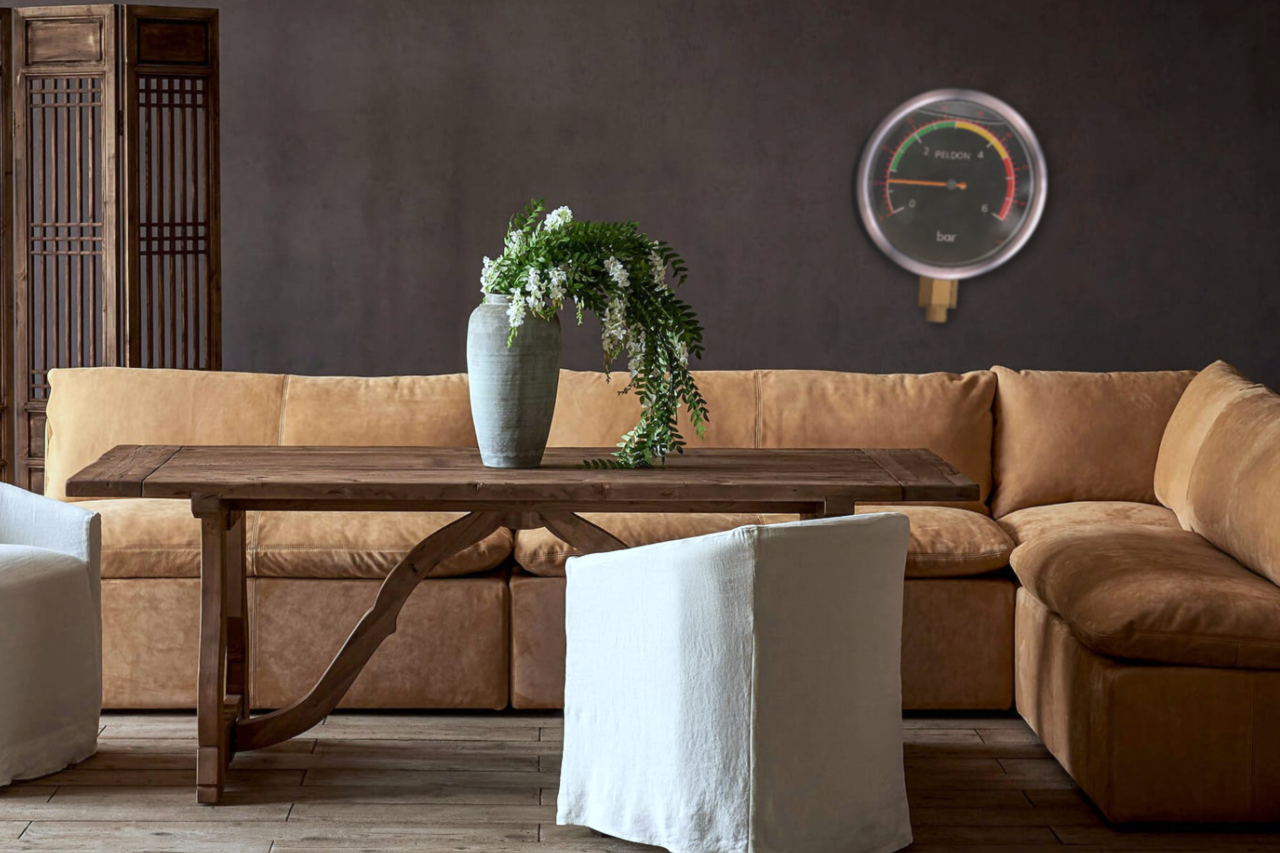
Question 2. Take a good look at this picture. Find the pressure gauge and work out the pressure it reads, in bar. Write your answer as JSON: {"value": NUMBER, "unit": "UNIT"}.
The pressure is {"value": 0.75, "unit": "bar"}
